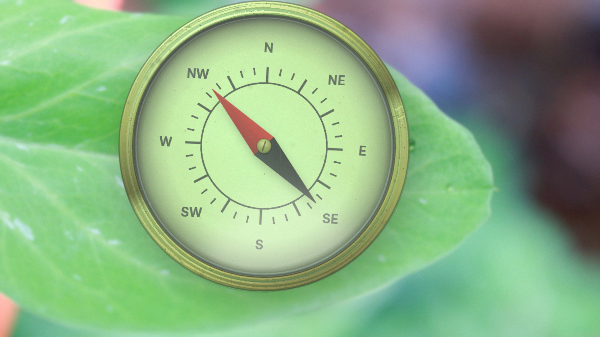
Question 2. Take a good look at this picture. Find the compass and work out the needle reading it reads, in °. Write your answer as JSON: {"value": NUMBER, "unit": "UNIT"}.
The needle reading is {"value": 315, "unit": "°"}
